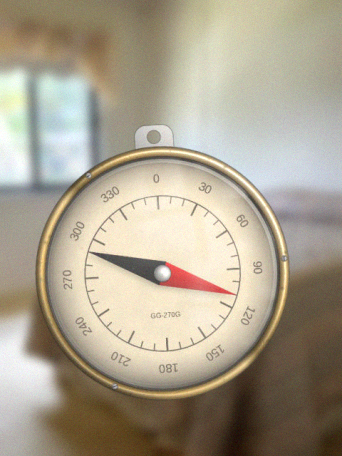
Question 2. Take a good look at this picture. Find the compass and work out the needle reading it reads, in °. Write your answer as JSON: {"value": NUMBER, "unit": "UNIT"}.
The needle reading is {"value": 110, "unit": "°"}
